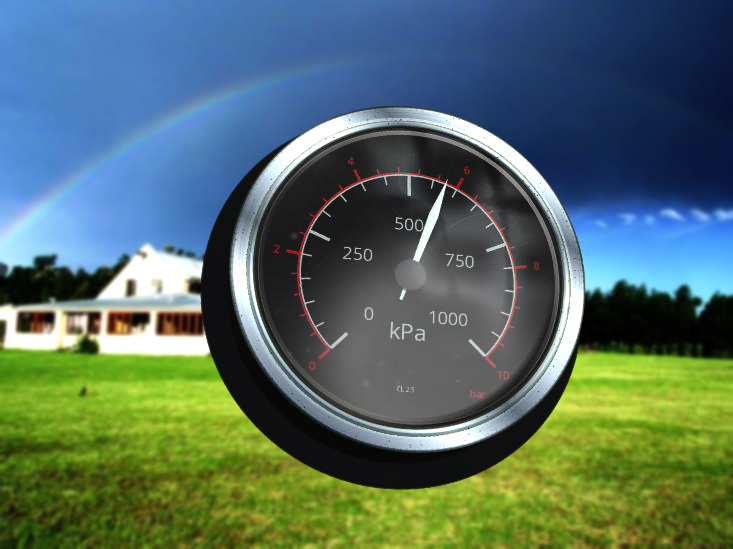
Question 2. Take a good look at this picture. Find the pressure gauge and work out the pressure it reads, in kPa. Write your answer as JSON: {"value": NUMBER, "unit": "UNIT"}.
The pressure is {"value": 575, "unit": "kPa"}
